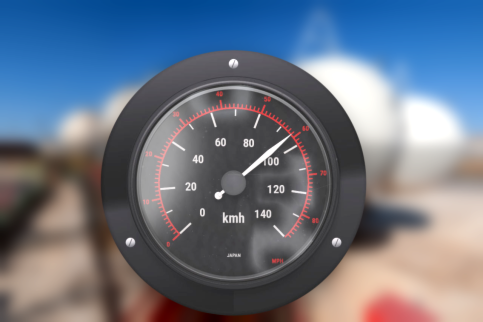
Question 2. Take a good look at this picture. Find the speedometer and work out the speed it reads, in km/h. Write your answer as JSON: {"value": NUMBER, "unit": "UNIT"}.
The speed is {"value": 95, "unit": "km/h"}
